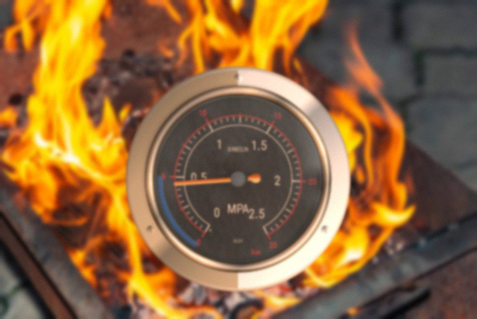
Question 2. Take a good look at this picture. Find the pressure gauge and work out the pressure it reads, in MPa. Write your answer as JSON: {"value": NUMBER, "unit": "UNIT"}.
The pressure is {"value": 0.45, "unit": "MPa"}
